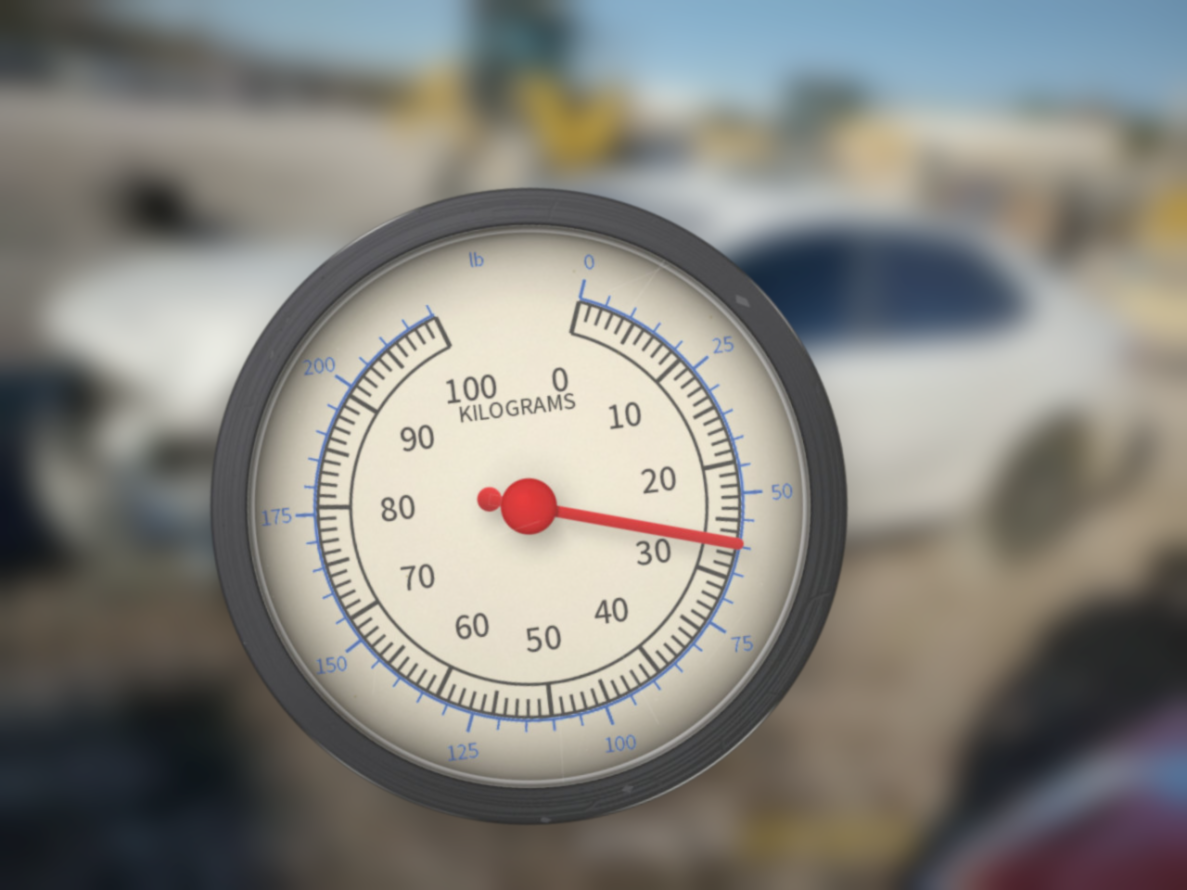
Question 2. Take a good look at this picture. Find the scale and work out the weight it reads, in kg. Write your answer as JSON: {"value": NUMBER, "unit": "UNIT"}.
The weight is {"value": 27, "unit": "kg"}
